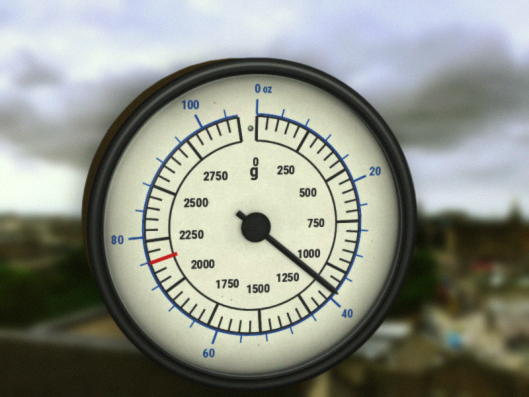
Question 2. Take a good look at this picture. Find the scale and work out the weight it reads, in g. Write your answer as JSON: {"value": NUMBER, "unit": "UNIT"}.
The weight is {"value": 1100, "unit": "g"}
